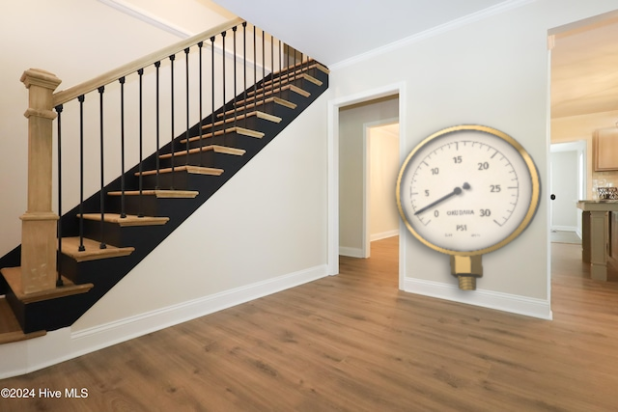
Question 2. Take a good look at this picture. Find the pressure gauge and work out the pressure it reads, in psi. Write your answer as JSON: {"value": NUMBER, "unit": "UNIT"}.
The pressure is {"value": 2, "unit": "psi"}
